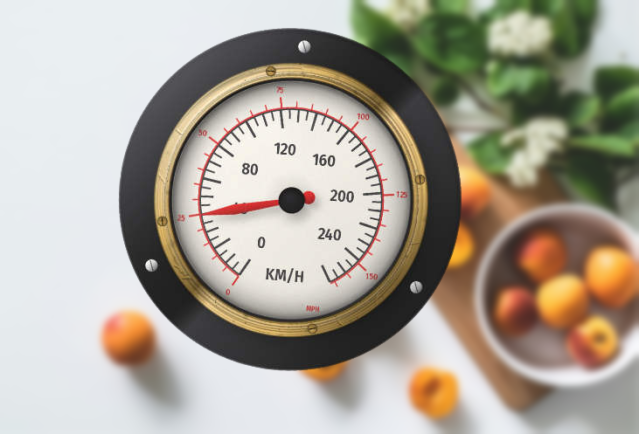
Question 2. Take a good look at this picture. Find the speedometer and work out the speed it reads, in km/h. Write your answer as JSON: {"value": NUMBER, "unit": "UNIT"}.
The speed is {"value": 40, "unit": "km/h"}
